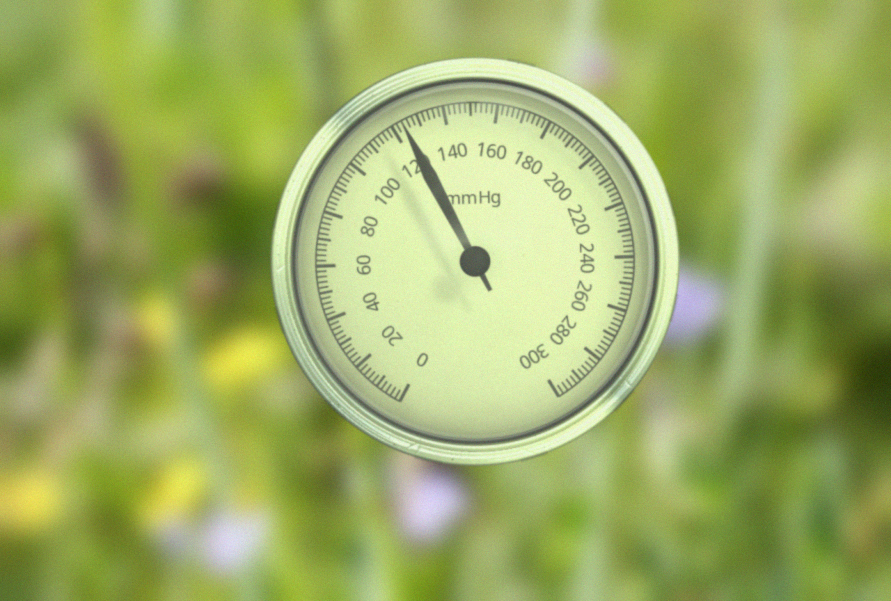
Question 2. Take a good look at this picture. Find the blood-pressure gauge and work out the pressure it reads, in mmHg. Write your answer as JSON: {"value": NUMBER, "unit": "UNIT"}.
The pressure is {"value": 124, "unit": "mmHg"}
